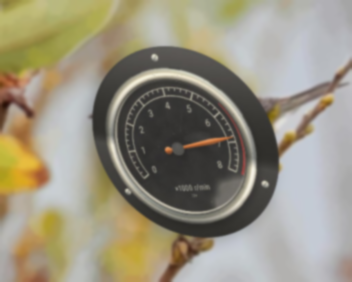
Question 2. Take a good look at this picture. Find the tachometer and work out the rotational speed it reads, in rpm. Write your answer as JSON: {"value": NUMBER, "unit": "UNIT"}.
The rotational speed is {"value": 6800, "unit": "rpm"}
